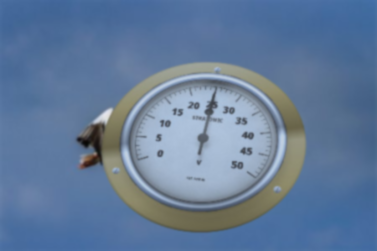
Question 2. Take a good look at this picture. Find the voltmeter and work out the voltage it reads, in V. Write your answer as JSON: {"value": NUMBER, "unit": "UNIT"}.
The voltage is {"value": 25, "unit": "V"}
